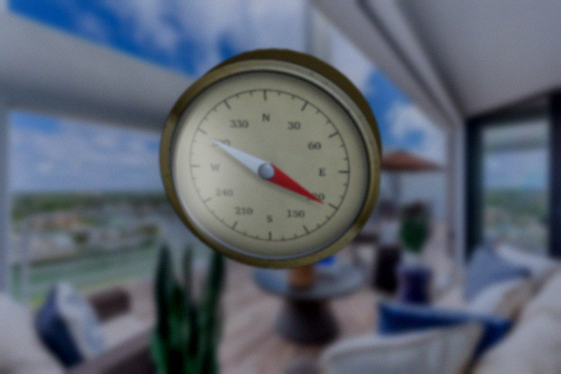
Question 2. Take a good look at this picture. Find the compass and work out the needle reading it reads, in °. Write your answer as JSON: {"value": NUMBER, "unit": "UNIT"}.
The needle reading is {"value": 120, "unit": "°"}
